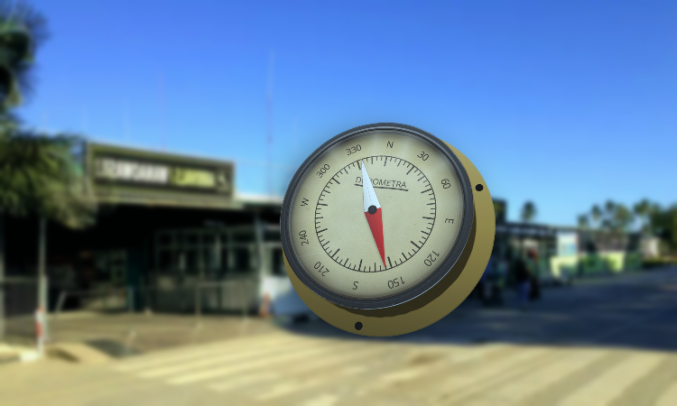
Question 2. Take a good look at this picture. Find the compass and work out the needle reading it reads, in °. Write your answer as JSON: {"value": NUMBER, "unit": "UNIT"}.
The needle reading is {"value": 155, "unit": "°"}
